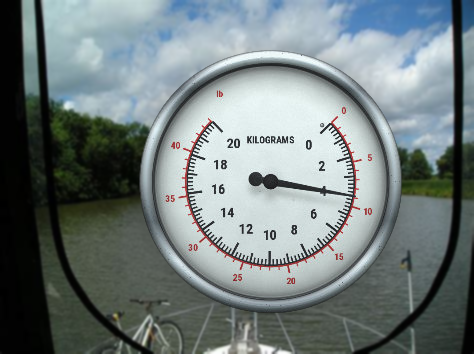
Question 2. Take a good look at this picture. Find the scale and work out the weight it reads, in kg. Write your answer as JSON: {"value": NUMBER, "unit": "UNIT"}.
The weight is {"value": 4, "unit": "kg"}
